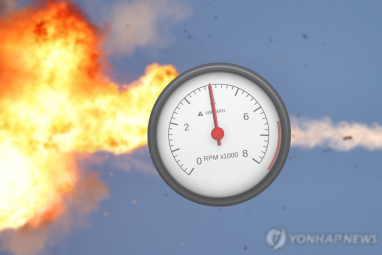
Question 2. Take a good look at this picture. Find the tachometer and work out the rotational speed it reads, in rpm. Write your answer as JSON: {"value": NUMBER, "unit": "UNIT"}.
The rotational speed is {"value": 4000, "unit": "rpm"}
